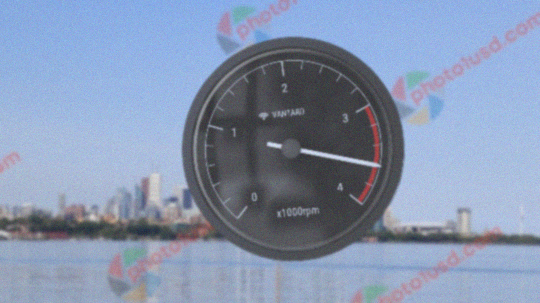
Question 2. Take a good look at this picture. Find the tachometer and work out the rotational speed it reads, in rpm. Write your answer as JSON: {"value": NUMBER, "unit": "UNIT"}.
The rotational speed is {"value": 3600, "unit": "rpm"}
